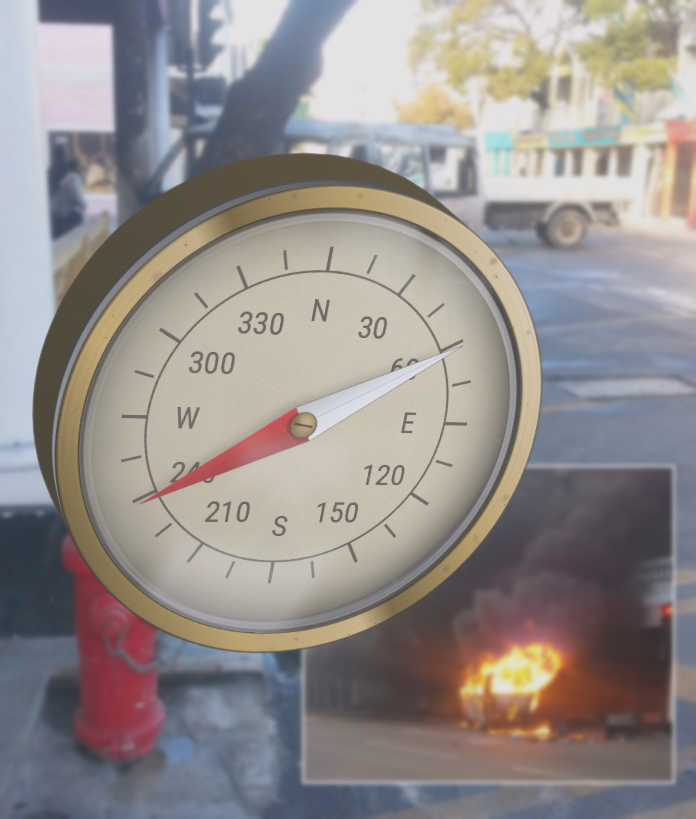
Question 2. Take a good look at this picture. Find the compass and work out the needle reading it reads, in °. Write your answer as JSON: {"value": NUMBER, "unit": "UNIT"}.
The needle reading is {"value": 240, "unit": "°"}
